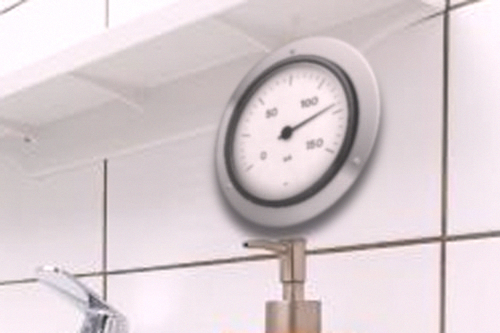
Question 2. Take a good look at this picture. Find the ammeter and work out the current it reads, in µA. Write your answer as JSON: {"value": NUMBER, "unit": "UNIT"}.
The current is {"value": 120, "unit": "µA"}
